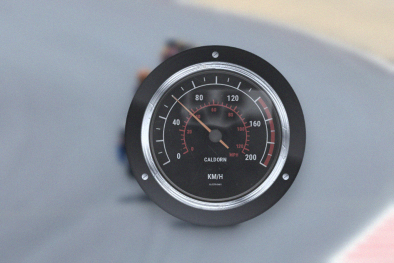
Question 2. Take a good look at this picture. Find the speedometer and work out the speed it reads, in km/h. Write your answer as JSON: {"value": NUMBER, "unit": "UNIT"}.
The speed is {"value": 60, "unit": "km/h"}
